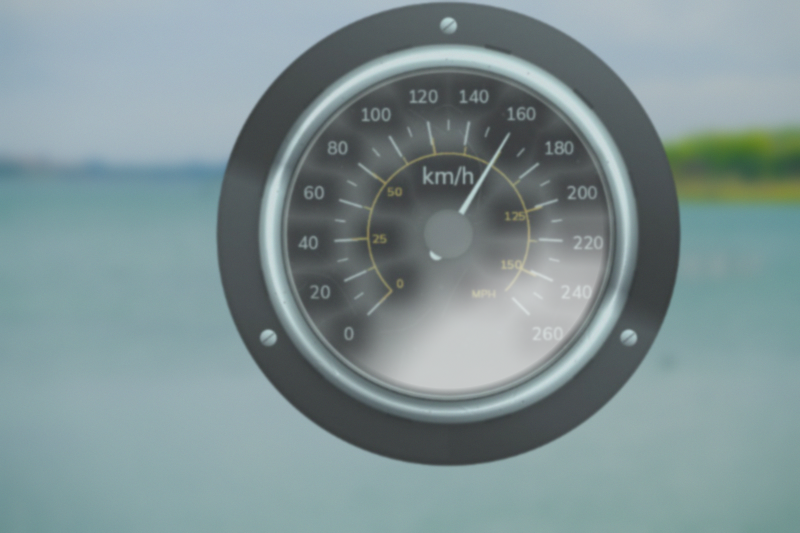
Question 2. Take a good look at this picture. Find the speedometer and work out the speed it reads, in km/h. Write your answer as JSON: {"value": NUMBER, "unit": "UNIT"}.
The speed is {"value": 160, "unit": "km/h"}
